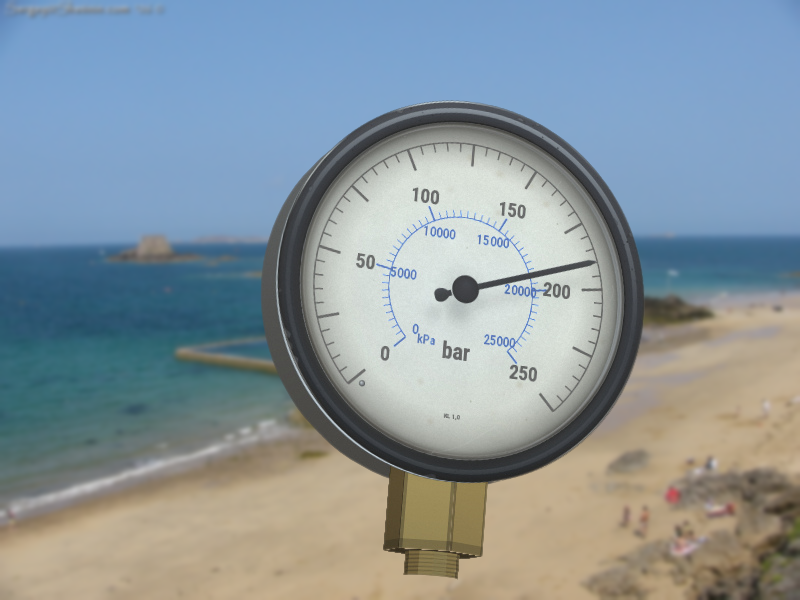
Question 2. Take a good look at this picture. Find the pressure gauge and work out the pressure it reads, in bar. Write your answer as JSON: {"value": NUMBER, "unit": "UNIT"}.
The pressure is {"value": 190, "unit": "bar"}
